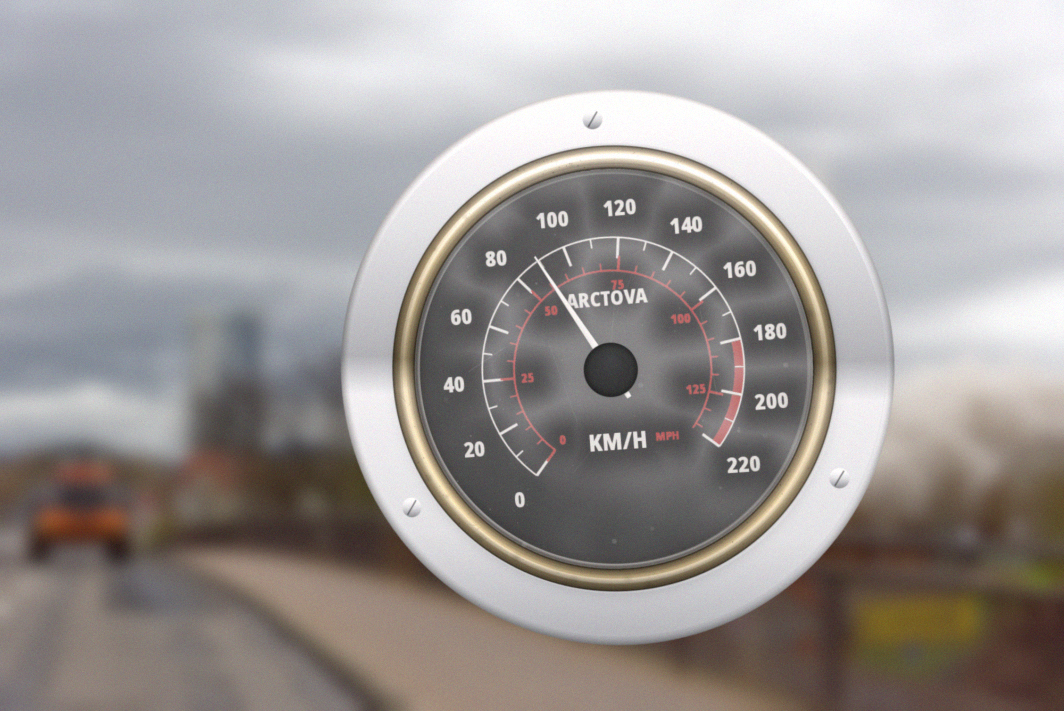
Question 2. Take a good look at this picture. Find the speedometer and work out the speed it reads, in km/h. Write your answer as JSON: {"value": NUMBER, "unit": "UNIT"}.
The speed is {"value": 90, "unit": "km/h"}
